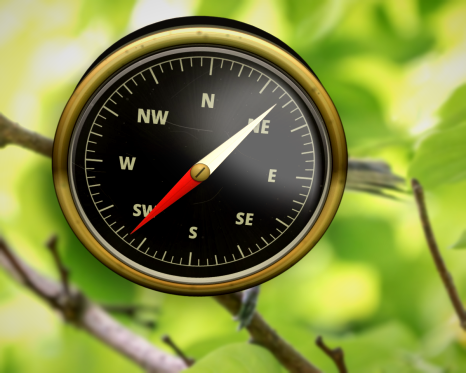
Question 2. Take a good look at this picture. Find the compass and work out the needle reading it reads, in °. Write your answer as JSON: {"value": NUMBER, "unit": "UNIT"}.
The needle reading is {"value": 220, "unit": "°"}
